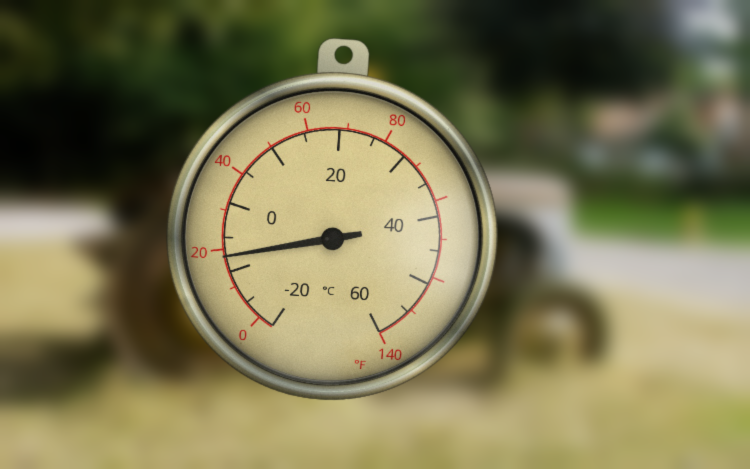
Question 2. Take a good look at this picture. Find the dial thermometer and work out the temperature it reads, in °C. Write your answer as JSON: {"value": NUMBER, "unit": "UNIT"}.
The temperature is {"value": -7.5, "unit": "°C"}
